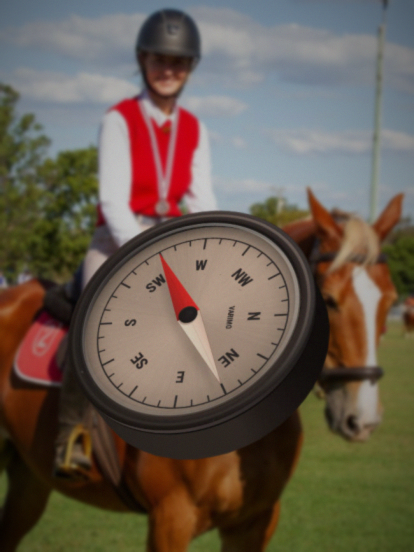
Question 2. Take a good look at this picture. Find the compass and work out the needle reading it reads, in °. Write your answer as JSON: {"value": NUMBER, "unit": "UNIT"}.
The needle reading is {"value": 240, "unit": "°"}
